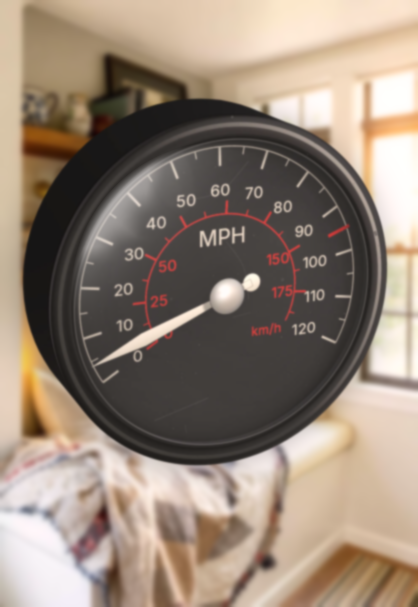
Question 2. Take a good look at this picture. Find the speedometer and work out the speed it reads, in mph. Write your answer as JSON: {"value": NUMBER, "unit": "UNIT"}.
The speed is {"value": 5, "unit": "mph"}
